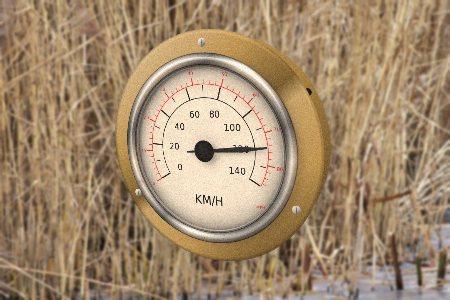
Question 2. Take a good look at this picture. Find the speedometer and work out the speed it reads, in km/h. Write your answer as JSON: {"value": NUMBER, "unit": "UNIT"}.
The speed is {"value": 120, "unit": "km/h"}
